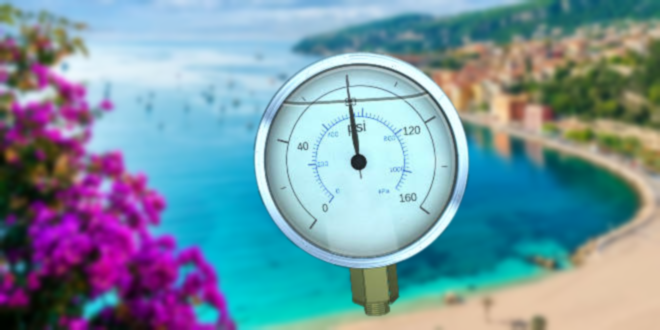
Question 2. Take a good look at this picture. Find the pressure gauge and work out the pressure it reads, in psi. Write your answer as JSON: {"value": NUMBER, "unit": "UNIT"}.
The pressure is {"value": 80, "unit": "psi"}
